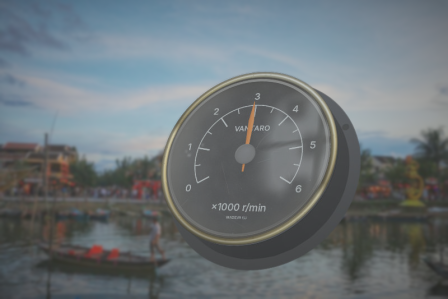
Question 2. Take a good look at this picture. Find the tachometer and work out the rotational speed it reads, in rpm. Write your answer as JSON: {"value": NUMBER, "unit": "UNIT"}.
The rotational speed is {"value": 3000, "unit": "rpm"}
